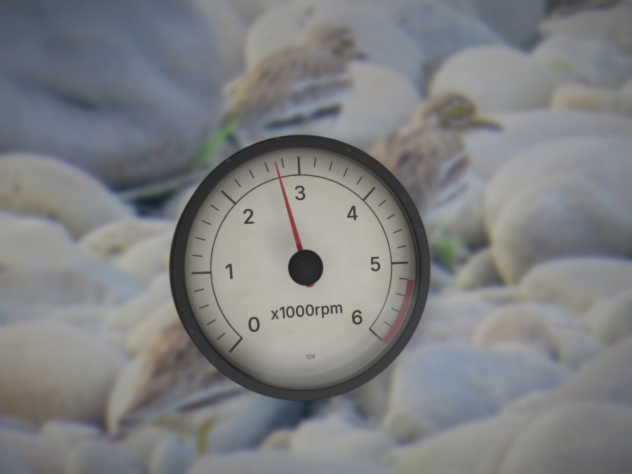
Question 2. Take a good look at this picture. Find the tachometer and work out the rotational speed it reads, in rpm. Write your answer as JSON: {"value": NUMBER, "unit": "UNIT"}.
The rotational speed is {"value": 2700, "unit": "rpm"}
